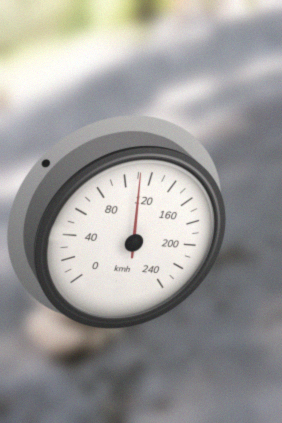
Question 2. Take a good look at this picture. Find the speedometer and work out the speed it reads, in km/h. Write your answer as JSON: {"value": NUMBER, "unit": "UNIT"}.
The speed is {"value": 110, "unit": "km/h"}
